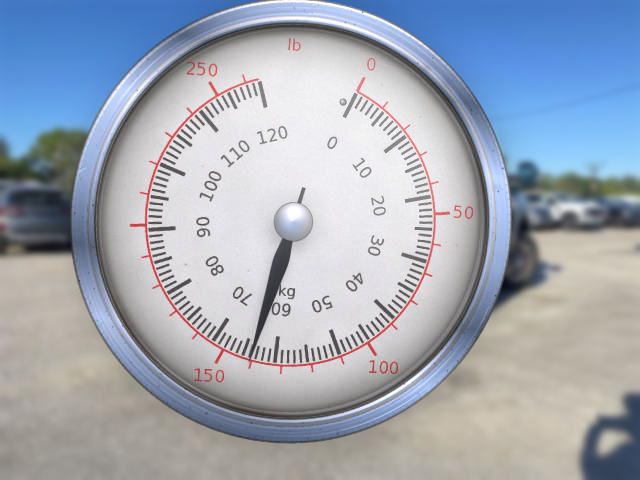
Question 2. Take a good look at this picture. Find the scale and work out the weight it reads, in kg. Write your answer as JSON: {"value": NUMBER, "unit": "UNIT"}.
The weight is {"value": 64, "unit": "kg"}
